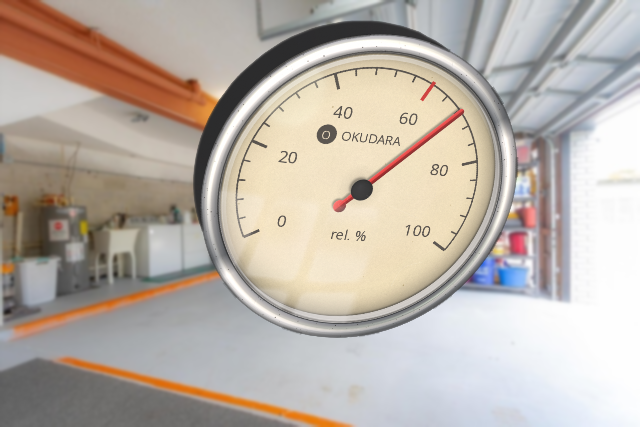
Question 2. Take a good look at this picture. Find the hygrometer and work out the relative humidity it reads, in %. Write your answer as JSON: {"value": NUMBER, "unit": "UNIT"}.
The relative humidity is {"value": 68, "unit": "%"}
